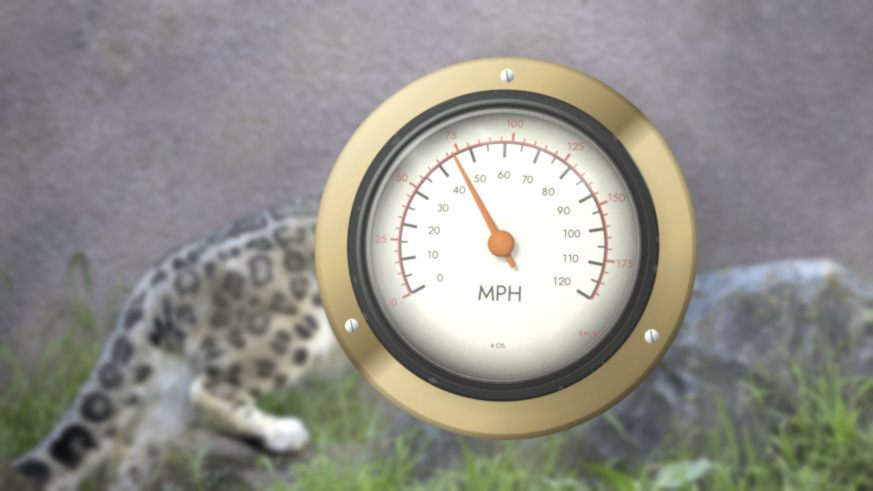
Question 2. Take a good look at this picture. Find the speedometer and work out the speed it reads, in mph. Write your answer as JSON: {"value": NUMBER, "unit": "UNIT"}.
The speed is {"value": 45, "unit": "mph"}
